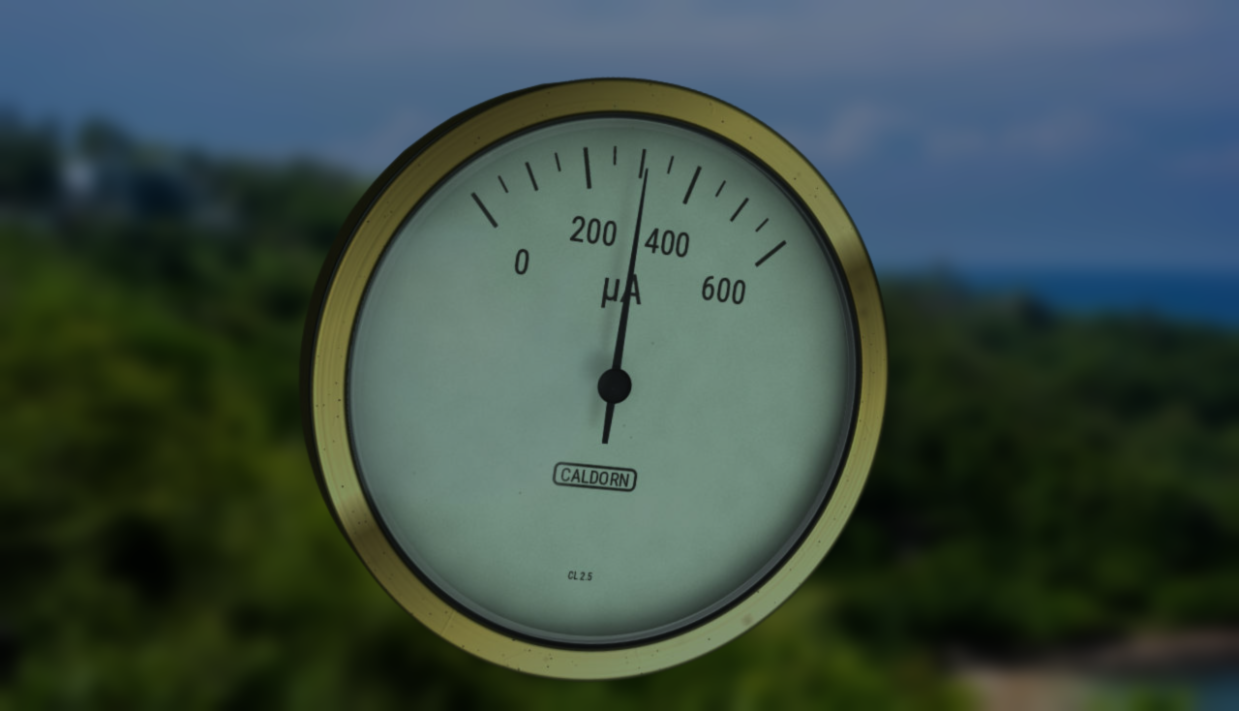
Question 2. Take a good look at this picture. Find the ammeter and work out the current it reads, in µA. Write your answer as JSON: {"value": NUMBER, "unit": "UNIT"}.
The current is {"value": 300, "unit": "µA"}
